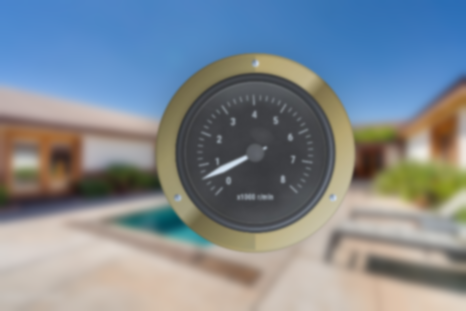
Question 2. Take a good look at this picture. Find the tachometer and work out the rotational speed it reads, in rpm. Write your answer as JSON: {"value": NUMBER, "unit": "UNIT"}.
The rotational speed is {"value": 600, "unit": "rpm"}
